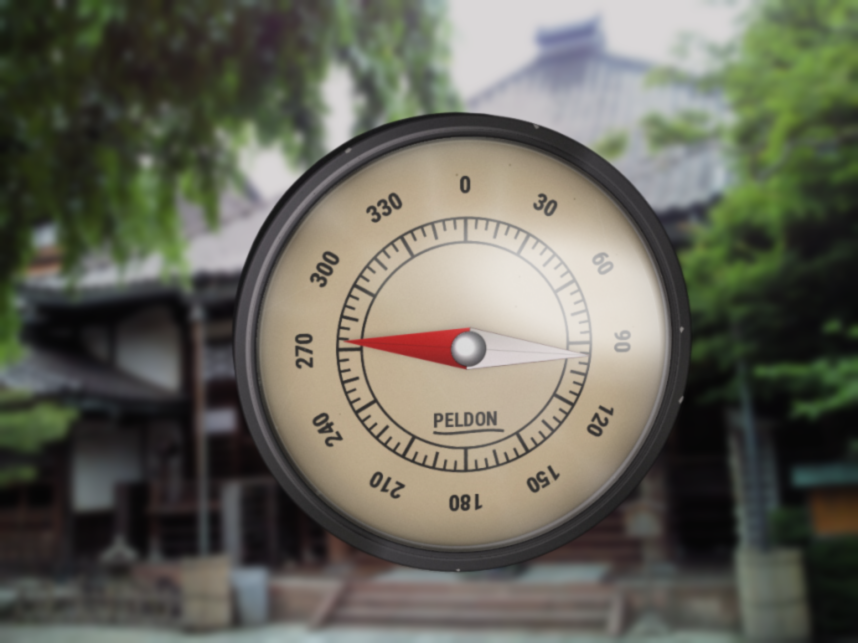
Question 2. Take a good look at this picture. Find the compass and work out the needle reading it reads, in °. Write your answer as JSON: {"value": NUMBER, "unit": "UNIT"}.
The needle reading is {"value": 275, "unit": "°"}
